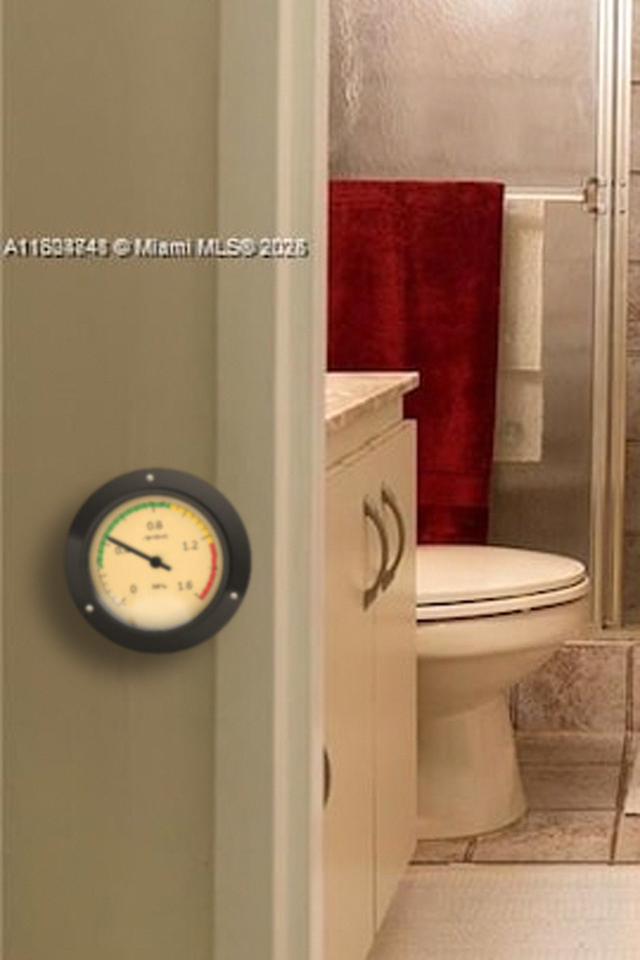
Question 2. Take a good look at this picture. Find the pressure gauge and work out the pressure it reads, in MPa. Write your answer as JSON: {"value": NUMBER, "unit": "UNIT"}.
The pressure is {"value": 0.45, "unit": "MPa"}
